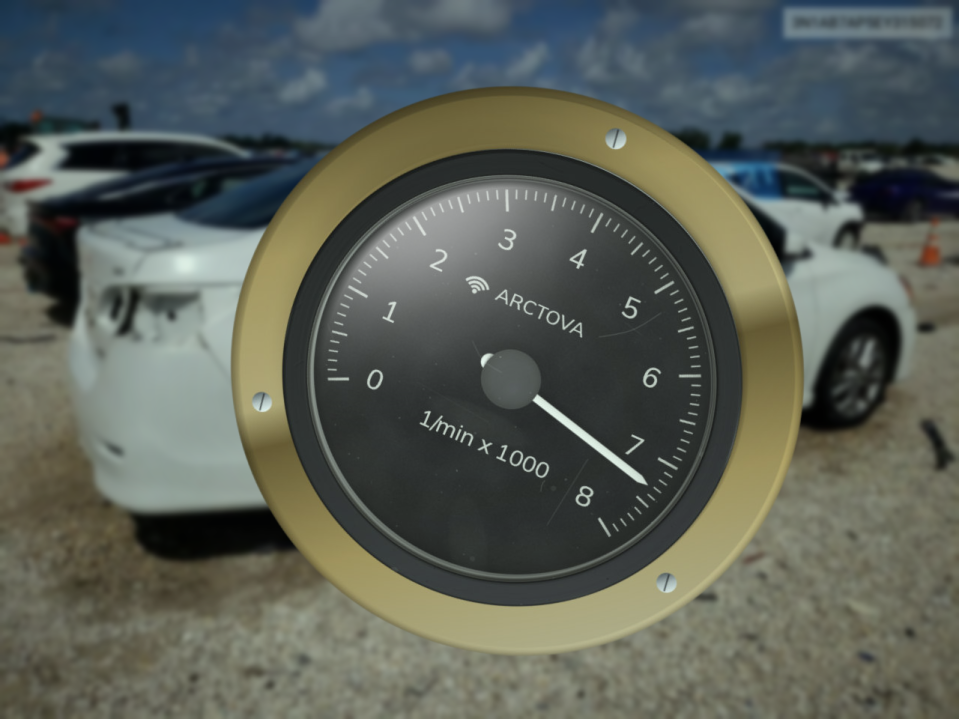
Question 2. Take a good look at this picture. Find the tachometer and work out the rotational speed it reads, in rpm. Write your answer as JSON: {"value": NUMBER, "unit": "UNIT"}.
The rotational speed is {"value": 7300, "unit": "rpm"}
